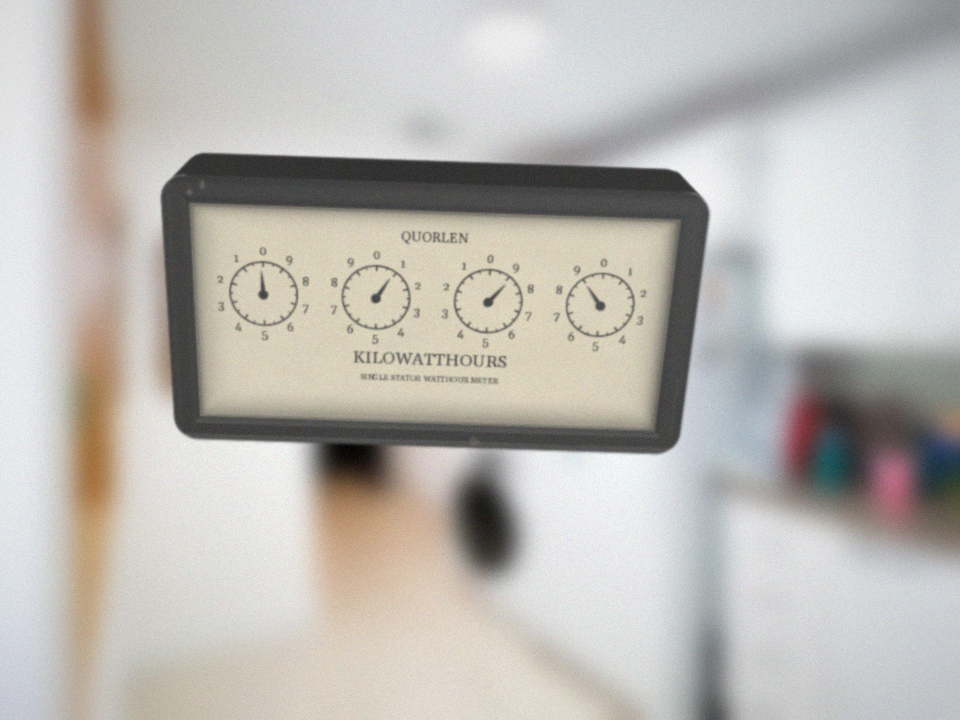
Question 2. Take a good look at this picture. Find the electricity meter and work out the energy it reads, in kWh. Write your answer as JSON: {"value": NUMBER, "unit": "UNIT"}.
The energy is {"value": 89, "unit": "kWh"}
